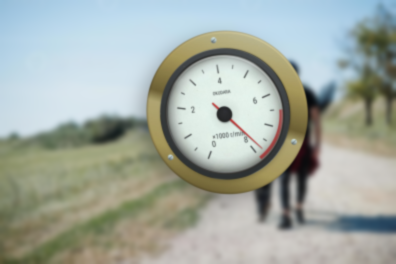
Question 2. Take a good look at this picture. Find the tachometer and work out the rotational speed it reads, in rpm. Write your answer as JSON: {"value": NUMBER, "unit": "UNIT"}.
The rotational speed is {"value": 7750, "unit": "rpm"}
